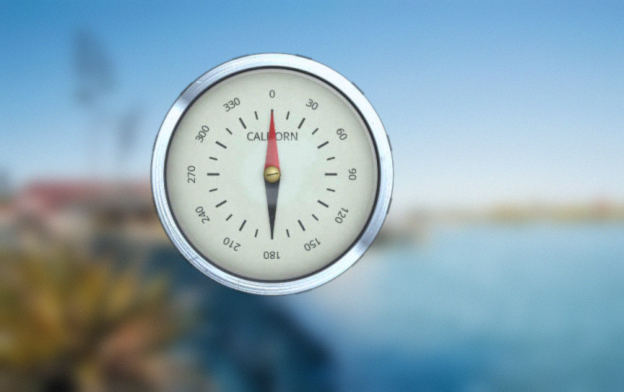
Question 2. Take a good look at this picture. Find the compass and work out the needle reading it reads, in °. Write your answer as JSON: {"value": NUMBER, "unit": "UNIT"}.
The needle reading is {"value": 0, "unit": "°"}
